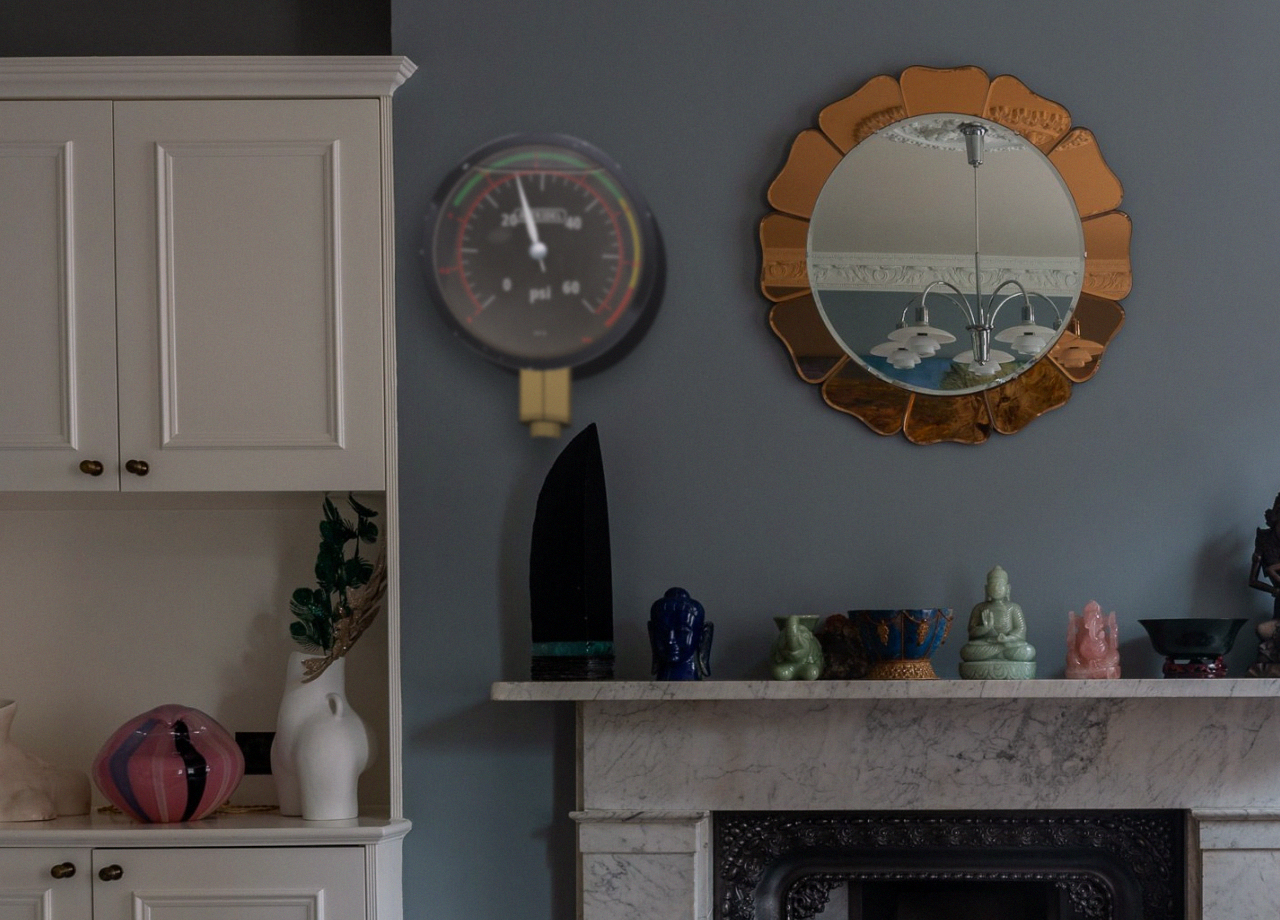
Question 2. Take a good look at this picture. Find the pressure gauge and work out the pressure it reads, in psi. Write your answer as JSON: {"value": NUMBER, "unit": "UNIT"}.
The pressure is {"value": 26, "unit": "psi"}
